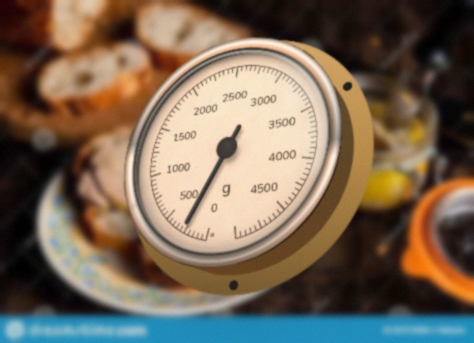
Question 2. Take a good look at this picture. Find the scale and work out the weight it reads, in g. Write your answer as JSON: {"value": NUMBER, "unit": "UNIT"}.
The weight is {"value": 250, "unit": "g"}
